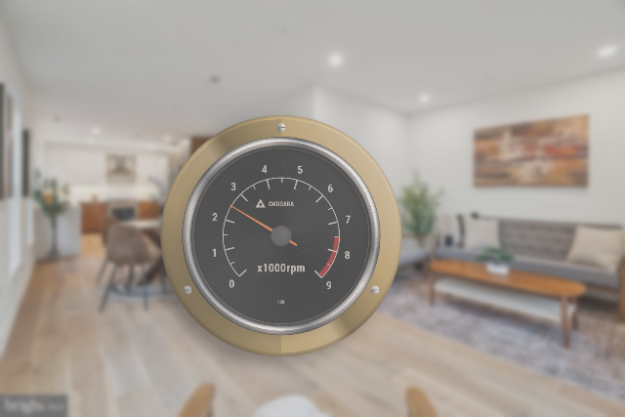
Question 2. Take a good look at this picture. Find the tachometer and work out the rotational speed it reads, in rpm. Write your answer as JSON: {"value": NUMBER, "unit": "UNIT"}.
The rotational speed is {"value": 2500, "unit": "rpm"}
